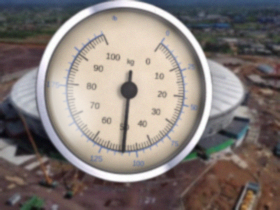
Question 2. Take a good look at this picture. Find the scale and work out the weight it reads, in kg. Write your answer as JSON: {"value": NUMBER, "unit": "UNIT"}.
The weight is {"value": 50, "unit": "kg"}
